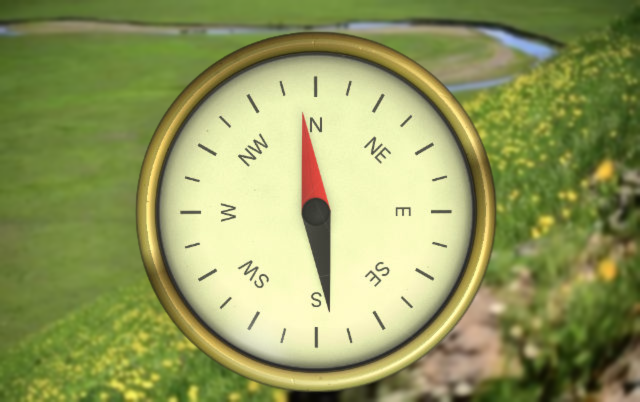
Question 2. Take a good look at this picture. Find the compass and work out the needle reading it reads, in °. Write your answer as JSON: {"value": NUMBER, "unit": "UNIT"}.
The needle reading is {"value": 352.5, "unit": "°"}
